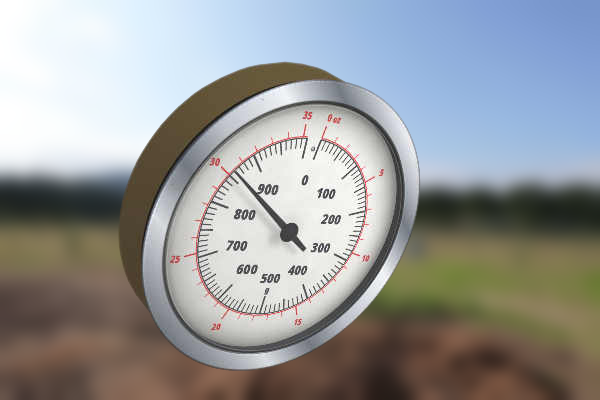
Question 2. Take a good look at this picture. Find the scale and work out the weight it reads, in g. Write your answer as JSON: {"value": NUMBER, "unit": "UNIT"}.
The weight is {"value": 860, "unit": "g"}
